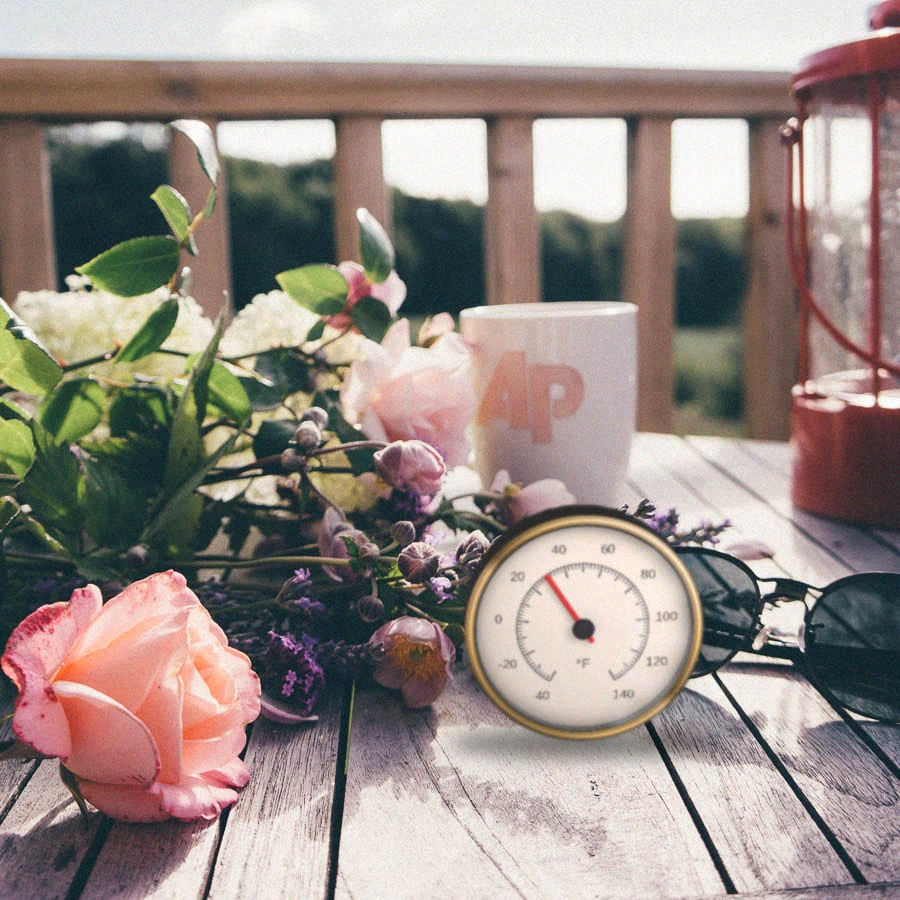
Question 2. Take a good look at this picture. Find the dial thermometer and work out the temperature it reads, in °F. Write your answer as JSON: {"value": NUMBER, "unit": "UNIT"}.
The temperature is {"value": 30, "unit": "°F"}
